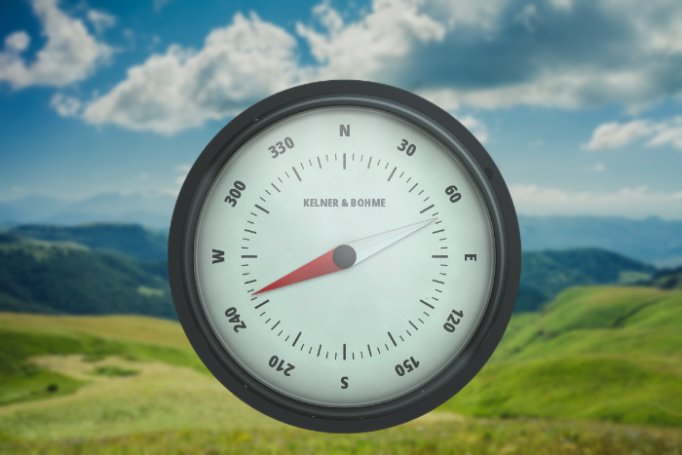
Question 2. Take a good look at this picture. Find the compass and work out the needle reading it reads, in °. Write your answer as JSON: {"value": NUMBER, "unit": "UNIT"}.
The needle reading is {"value": 247.5, "unit": "°"}
